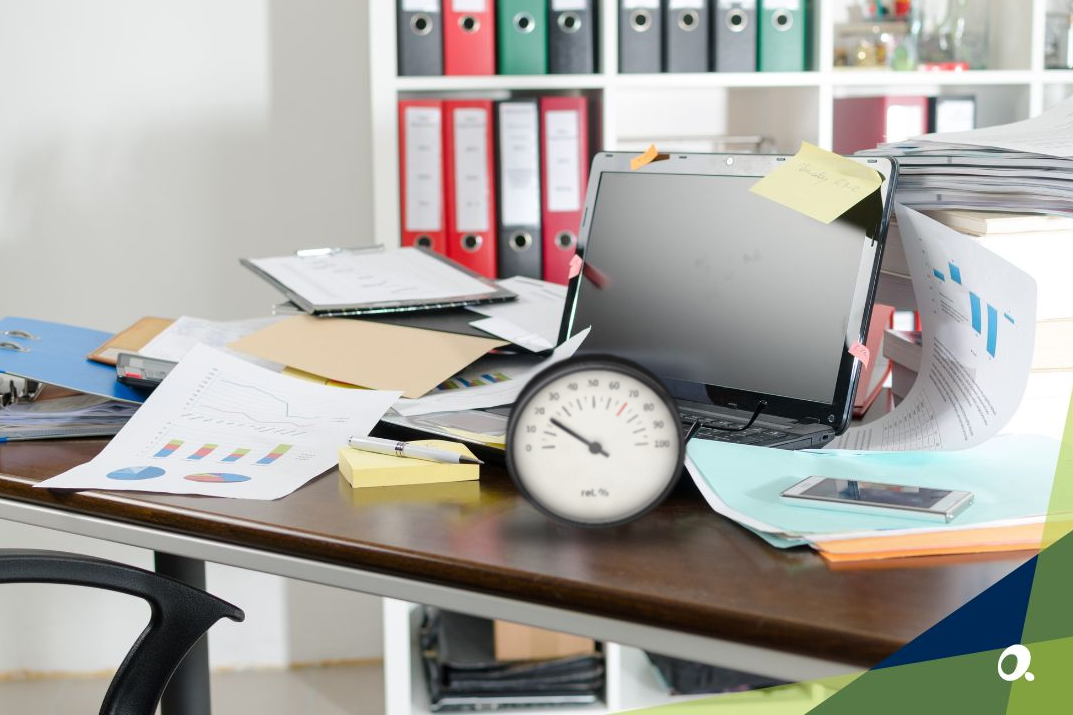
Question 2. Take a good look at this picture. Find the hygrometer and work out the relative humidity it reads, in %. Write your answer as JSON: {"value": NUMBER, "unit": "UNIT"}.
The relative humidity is {"value": 20, "unit": "%"}
